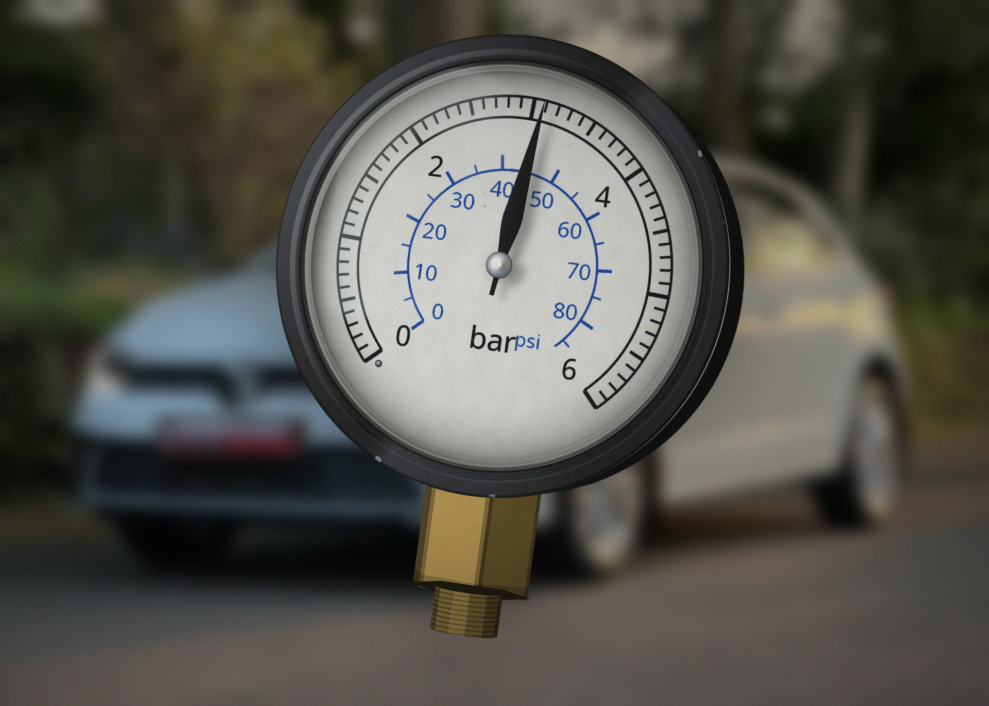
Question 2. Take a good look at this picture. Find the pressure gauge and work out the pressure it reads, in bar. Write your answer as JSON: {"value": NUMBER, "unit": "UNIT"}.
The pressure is {"value": 3.1, "unit": "bar"}
